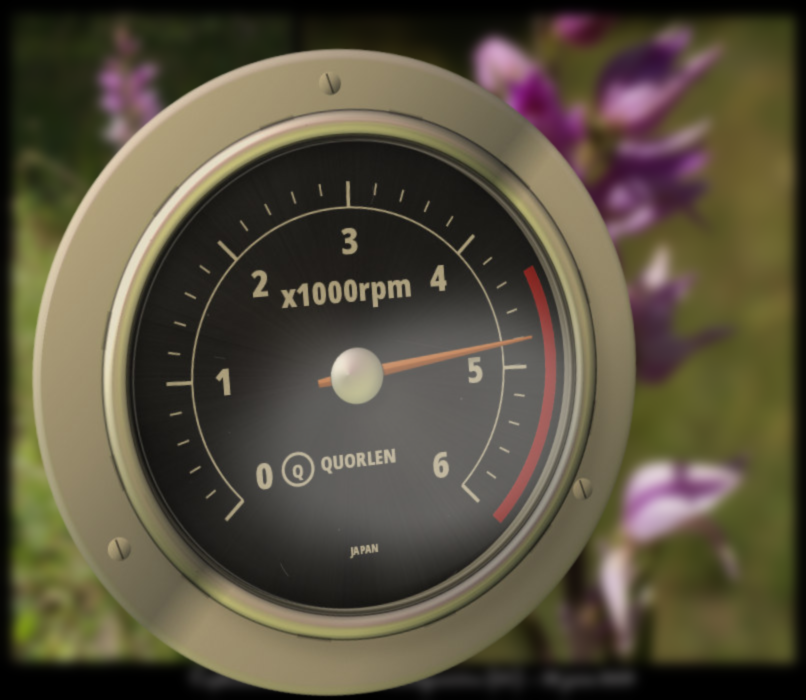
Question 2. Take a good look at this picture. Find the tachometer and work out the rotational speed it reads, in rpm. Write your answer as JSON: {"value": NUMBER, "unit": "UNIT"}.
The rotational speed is {"value": 4800, "unit": "rpm"}
